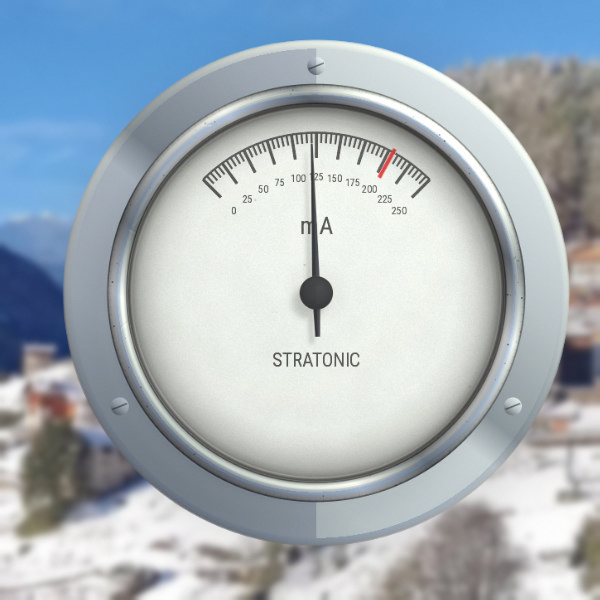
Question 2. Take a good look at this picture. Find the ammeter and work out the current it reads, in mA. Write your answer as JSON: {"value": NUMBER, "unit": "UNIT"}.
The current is {"value": 120, "unit": "mA"}
